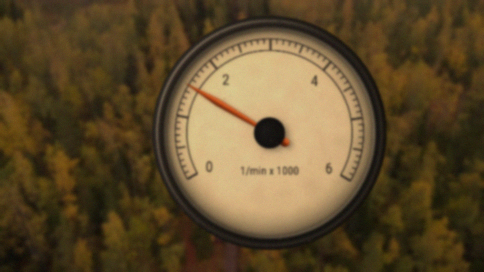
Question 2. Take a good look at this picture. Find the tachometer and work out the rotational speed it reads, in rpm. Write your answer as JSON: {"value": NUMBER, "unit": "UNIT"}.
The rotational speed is {"value": 1500, "unit": "rpm"}
